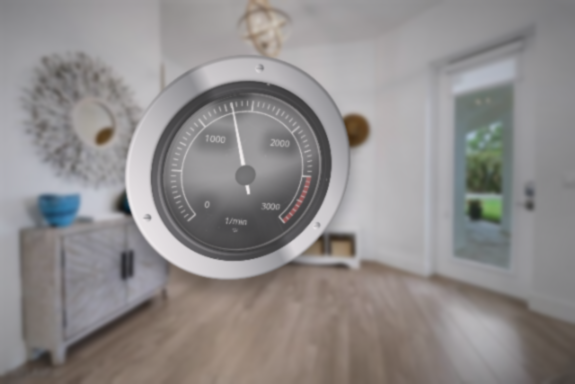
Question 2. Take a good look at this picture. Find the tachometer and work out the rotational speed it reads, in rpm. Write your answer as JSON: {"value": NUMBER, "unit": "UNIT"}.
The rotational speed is {"value": 1300, "unit": "rpm"}
